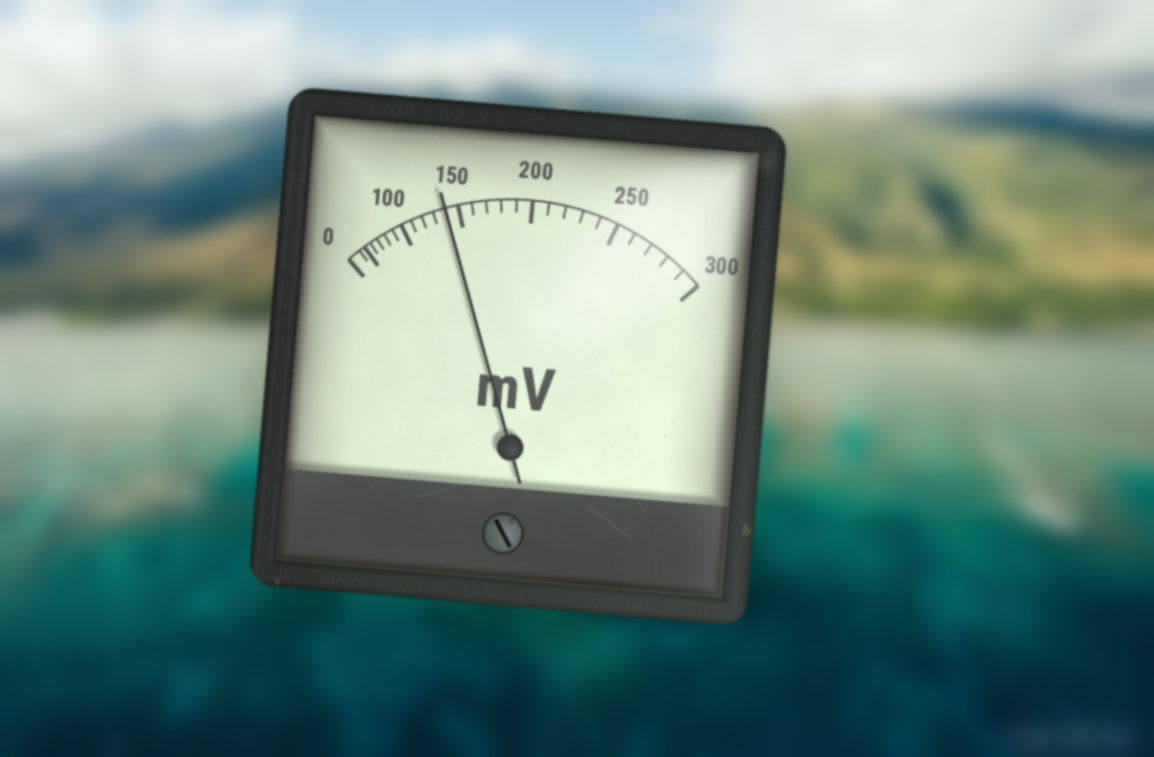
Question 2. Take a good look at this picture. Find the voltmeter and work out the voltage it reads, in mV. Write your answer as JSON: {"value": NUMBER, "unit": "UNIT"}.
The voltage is {"value": 140, "unit": "mV"}
